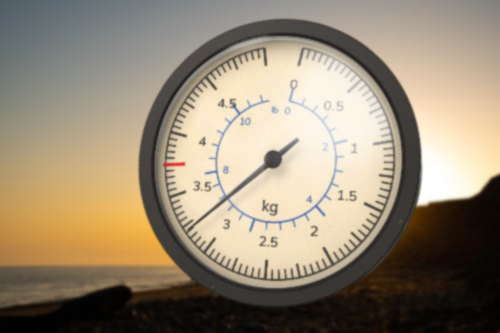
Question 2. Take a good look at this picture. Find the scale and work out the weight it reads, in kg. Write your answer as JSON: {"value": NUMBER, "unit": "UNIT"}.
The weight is {"value": 3.2, "unit": "kg"}
